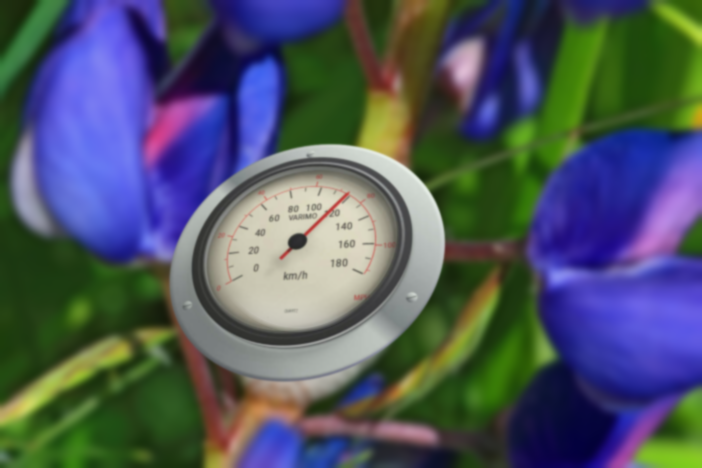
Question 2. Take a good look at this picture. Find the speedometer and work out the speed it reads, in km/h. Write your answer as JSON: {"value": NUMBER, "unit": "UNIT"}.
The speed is {"value": 120, "unit": "km/h"}
